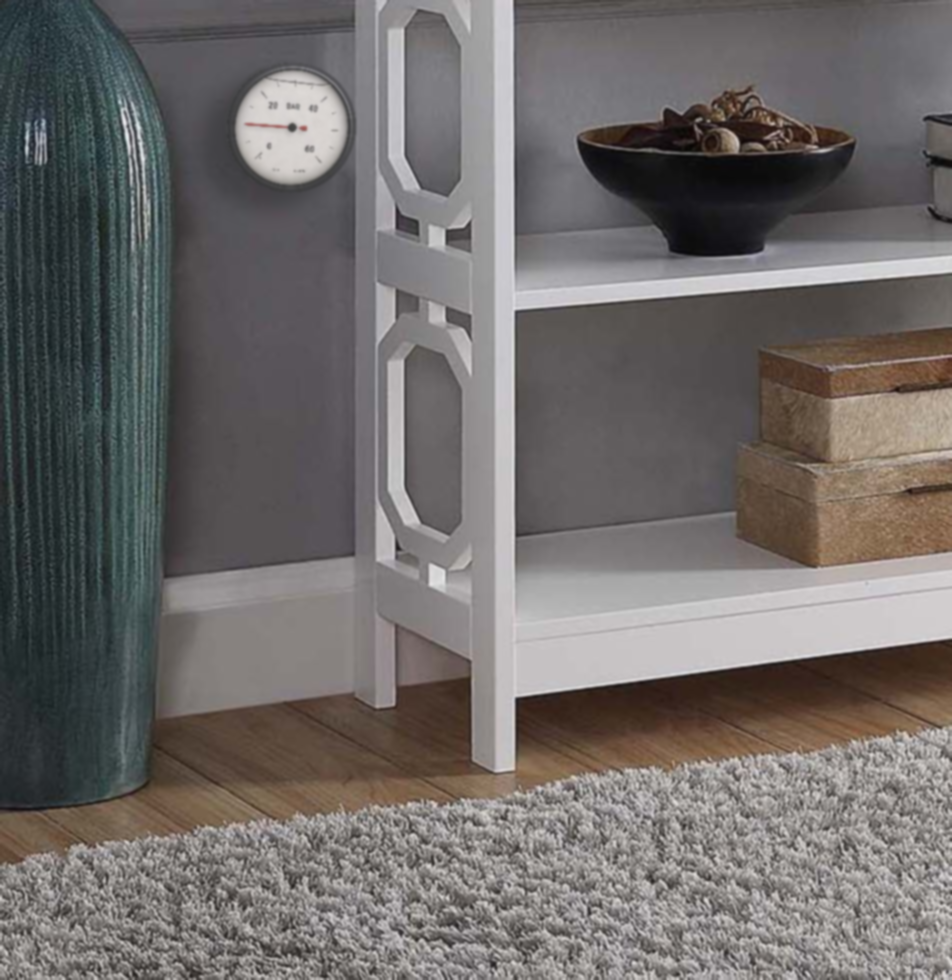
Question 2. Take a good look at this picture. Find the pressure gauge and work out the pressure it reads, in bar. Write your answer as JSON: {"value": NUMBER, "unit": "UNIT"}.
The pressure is {"value": 10, "unit": "bar"}
